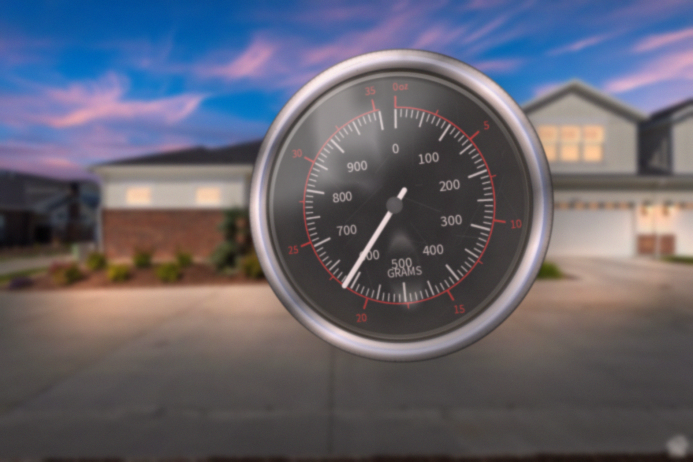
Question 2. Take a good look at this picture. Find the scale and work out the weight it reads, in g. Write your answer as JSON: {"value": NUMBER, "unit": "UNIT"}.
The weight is {"value": 610, "unit": "g"}
